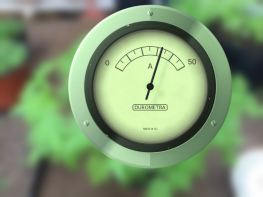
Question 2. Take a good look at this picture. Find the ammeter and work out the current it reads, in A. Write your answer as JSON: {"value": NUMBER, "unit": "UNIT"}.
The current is {"value": 32.5, "unit": "A"}
